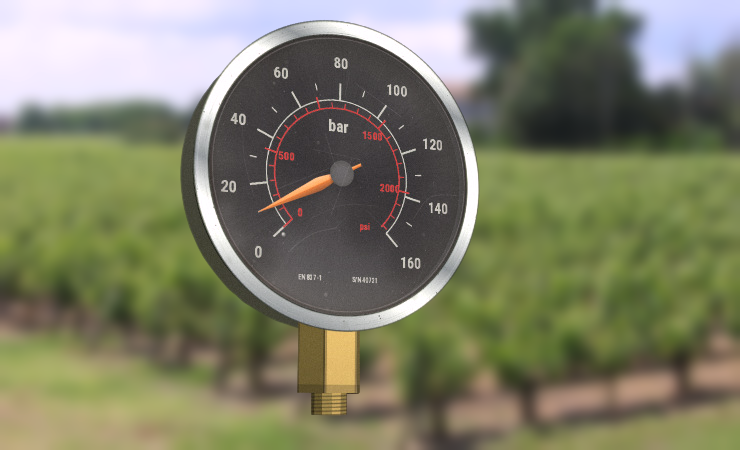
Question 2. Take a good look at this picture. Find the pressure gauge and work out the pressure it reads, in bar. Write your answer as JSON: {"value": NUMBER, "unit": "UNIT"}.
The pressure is {"value": 10, "unit": "bar"}
